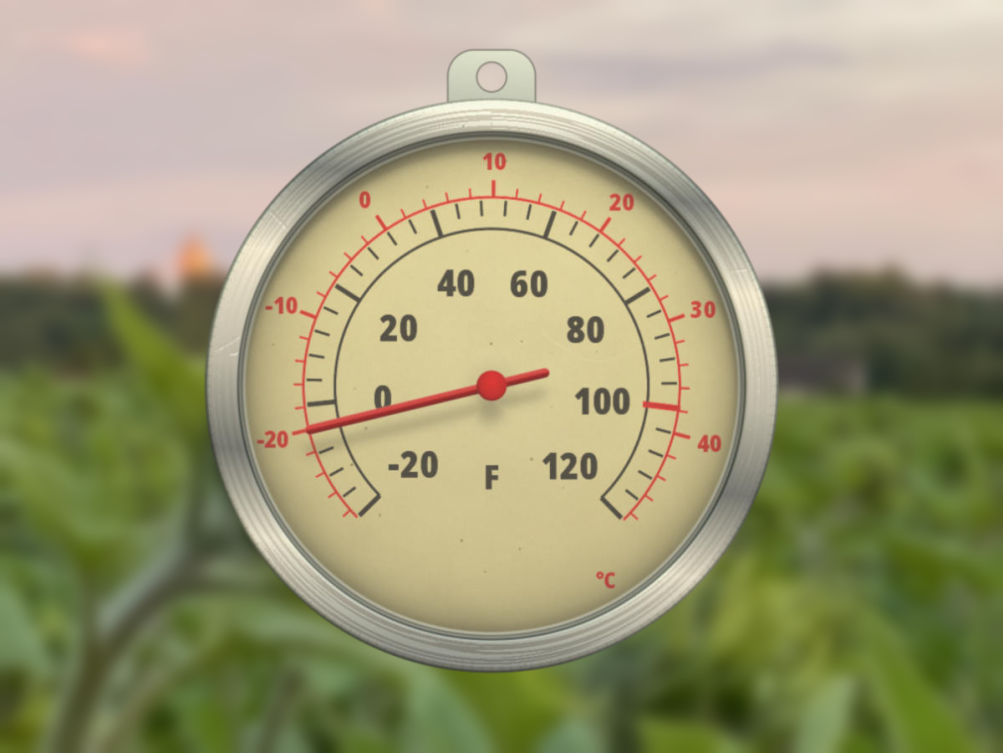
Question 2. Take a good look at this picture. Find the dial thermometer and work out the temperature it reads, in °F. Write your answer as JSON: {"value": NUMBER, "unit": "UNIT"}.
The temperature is {"value": -4, "unit": "°F"}
